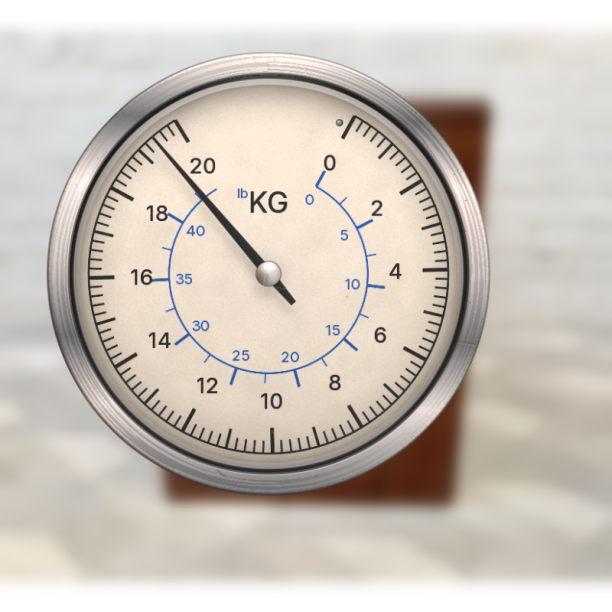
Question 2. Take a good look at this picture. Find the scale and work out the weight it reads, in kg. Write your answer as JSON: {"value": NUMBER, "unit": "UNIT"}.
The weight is {"value": 19.4, "unit": "kg"}
